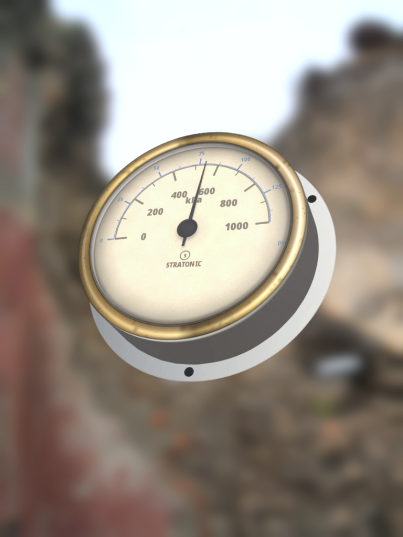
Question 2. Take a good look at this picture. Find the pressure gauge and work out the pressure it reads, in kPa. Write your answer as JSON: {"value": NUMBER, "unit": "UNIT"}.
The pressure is {"value": 550, "unit": "kPa"}
